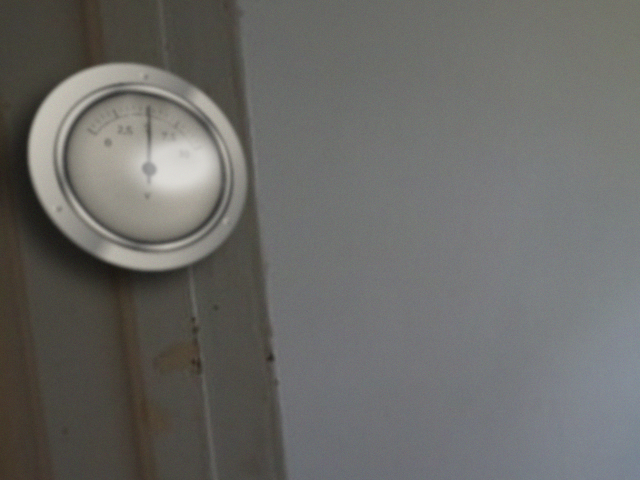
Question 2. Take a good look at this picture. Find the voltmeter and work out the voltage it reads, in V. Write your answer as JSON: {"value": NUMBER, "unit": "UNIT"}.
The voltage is {"value": 5, "unit": "V"}
